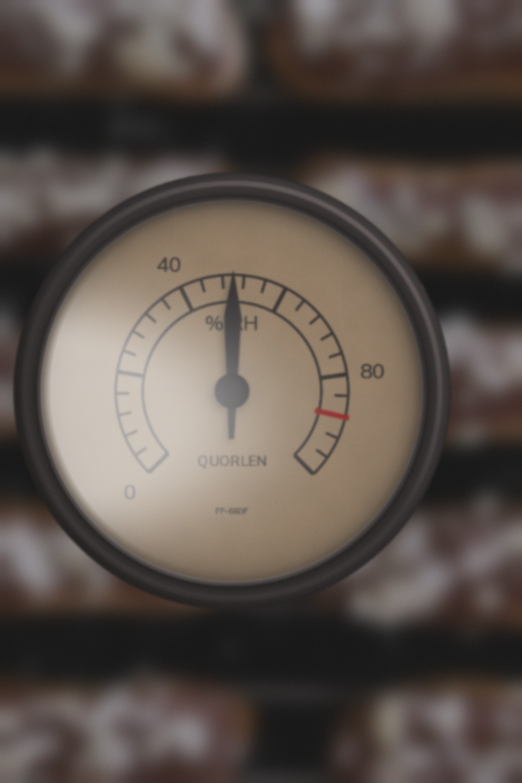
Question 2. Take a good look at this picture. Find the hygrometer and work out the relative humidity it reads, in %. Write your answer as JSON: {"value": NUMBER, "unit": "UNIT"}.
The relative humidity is {"value": 50, "unit": "%"}
